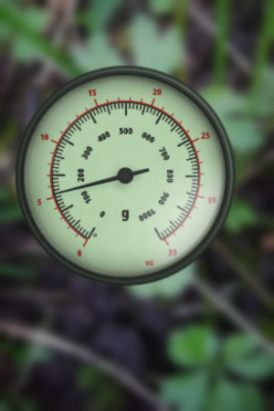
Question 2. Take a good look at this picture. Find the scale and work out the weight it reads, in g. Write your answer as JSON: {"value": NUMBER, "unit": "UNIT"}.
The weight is {"value": 150, "unit": "g"}
